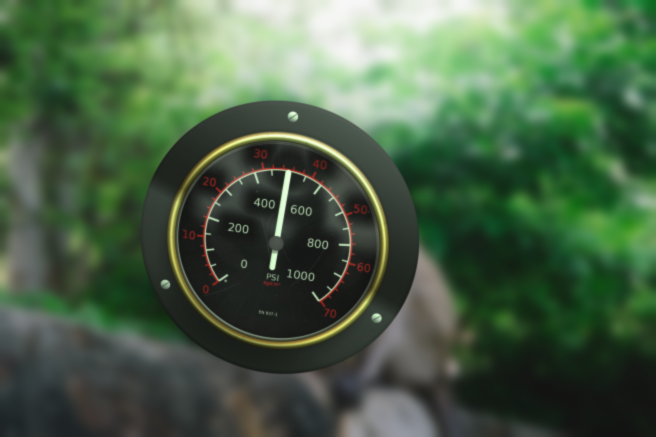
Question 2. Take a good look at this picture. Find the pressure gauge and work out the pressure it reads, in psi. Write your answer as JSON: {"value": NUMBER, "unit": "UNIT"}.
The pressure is {"value": 500, "unit": "psi"}
